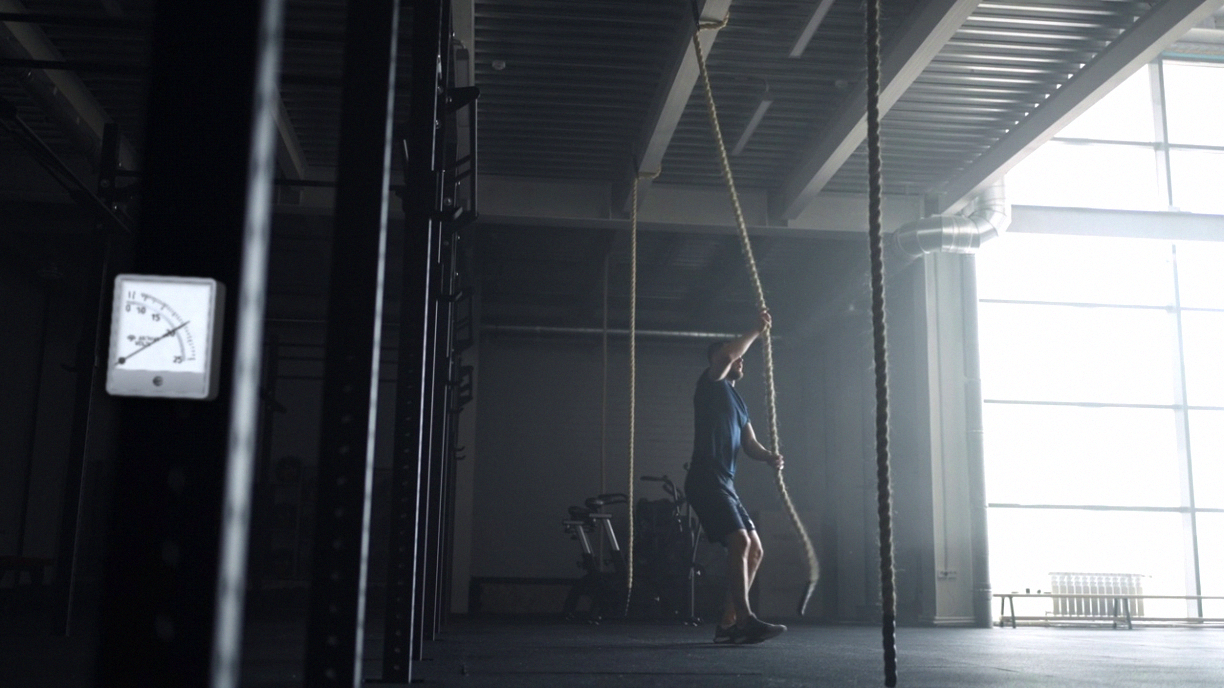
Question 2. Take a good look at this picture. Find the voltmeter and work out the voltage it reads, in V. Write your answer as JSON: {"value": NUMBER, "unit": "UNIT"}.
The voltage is {"value": 20, "unit": "V"}
